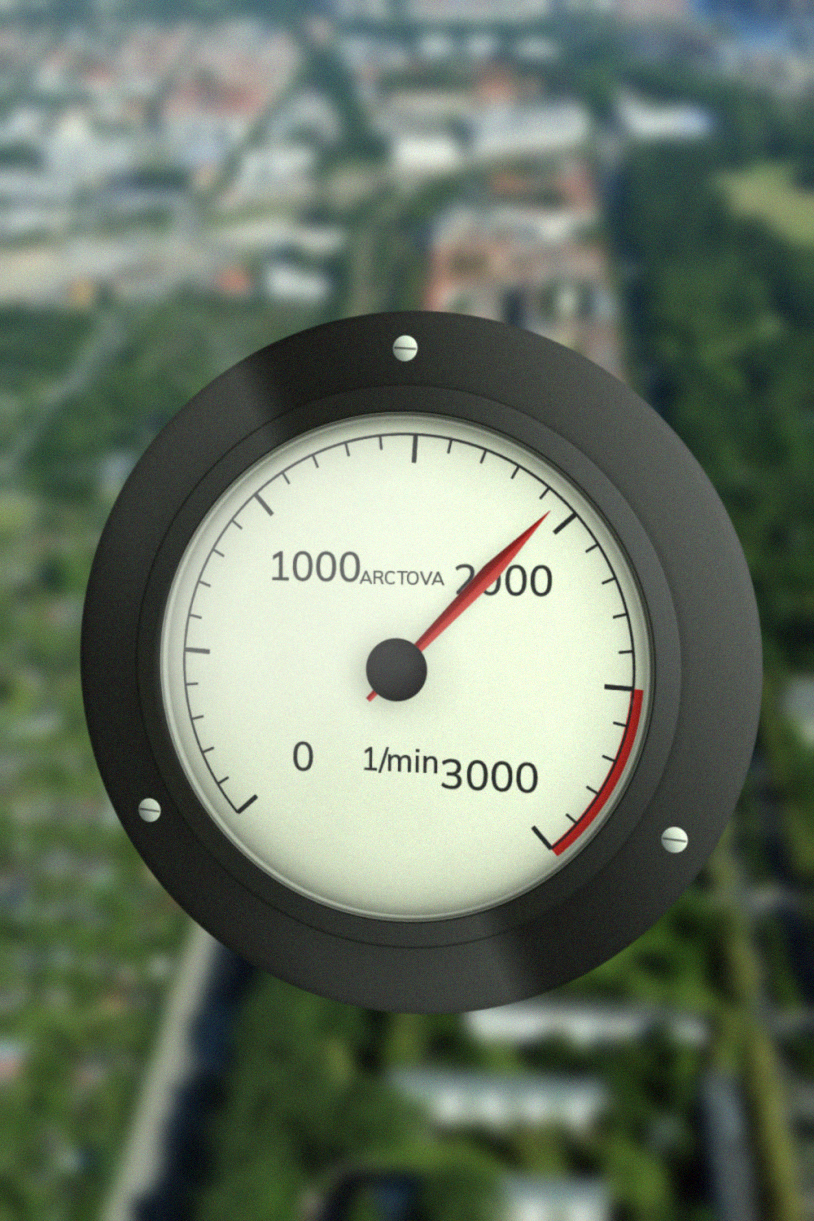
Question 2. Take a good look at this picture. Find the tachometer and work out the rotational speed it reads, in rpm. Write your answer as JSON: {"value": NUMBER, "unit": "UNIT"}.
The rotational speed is {"value": 1950, "unit": "rpm"}
